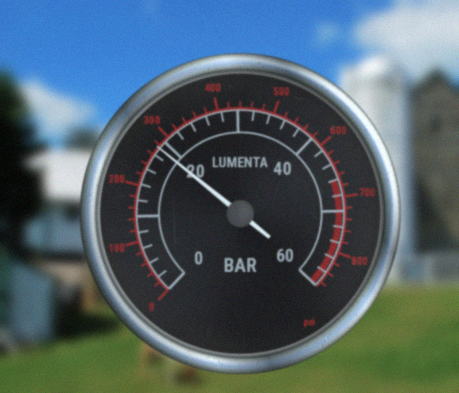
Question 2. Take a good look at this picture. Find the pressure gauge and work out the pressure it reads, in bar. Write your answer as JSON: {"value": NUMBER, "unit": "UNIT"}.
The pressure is {"value": 19, "unit": "bar"}
